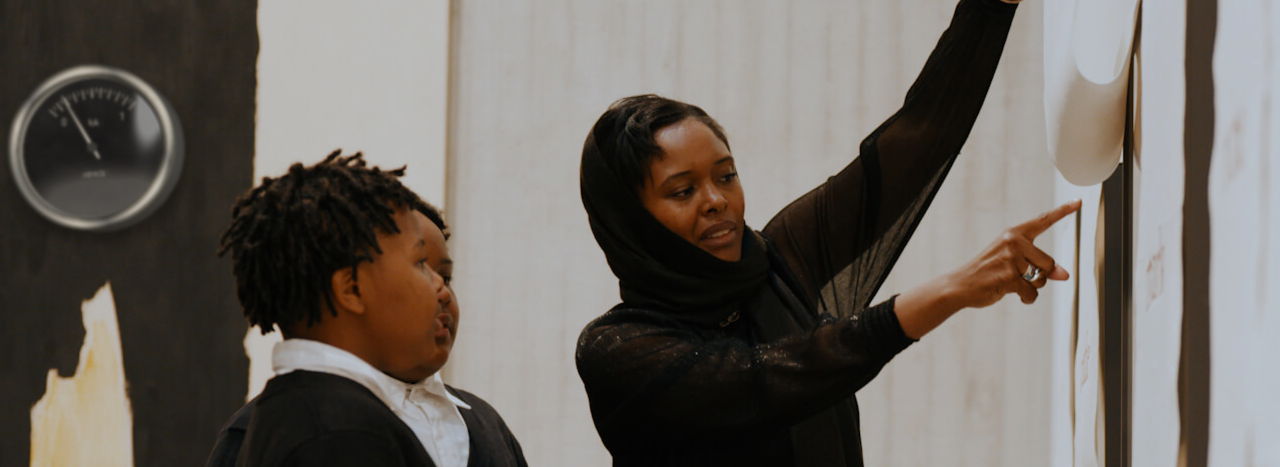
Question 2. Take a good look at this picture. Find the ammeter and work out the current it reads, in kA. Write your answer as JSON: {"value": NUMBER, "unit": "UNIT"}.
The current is {"value": 0.2, "unit": "kA"}
